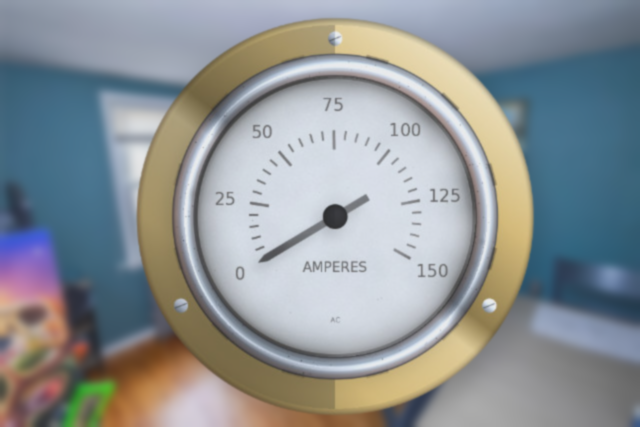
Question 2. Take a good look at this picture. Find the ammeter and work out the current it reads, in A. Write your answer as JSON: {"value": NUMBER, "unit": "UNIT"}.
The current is {"value": 0, "unit": "A"}
